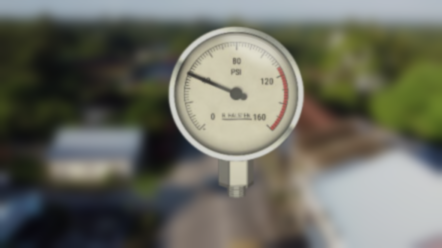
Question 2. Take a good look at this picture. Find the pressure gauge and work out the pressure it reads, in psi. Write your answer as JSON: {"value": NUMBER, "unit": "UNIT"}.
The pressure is {"value": 40, "unit": "psi"}
